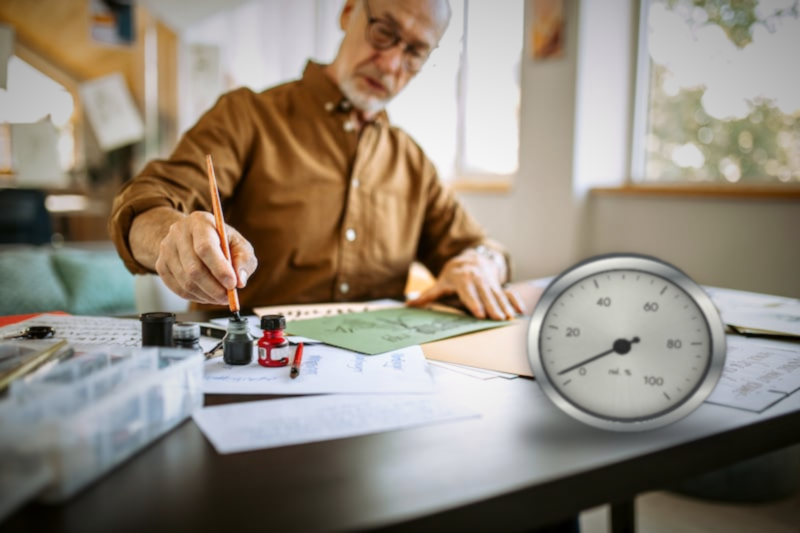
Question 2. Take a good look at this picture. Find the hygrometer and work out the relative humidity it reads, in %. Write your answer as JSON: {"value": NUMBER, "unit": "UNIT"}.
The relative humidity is {"value": 4, "unit": "%"}
